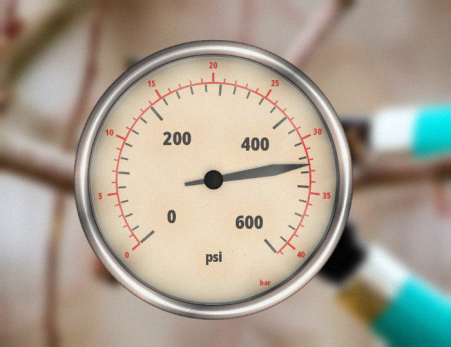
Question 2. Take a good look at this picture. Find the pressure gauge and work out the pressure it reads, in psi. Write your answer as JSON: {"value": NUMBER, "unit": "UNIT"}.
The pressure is {"value": 470, "unit": "psi"}
